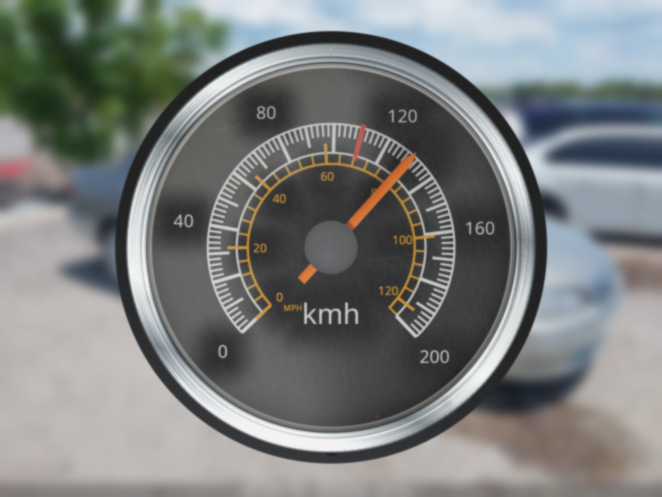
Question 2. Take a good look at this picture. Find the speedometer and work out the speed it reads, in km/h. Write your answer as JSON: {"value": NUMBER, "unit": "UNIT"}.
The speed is {"value": 130, "unit": "km/h"}
